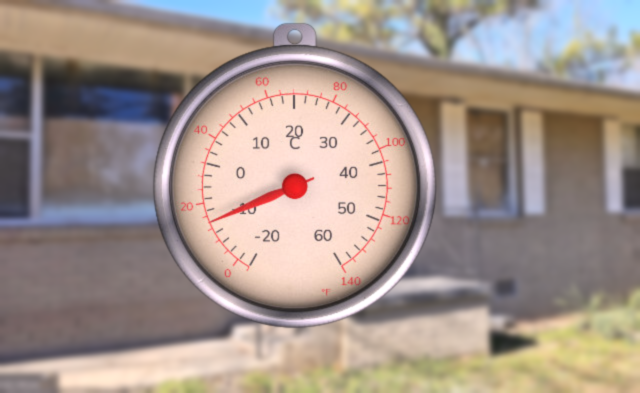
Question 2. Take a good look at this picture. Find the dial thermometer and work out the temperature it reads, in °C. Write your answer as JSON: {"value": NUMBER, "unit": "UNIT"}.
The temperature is {"value": -10, "unit": "°C"}
